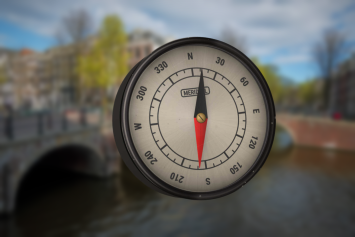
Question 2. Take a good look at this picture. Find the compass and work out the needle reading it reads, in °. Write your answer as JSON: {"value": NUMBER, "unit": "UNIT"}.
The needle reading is {"value": 190, "unit": "°"}
